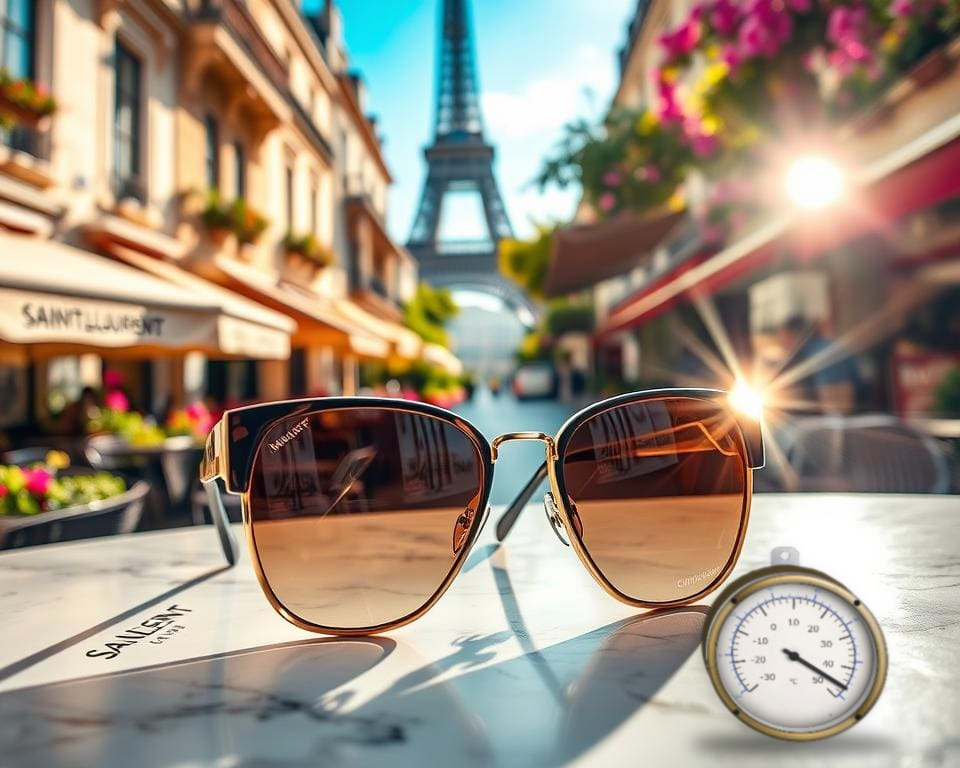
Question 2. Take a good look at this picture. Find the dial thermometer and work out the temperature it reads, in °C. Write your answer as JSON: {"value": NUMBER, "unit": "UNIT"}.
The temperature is {"value": 46, "unit": "°C"}
